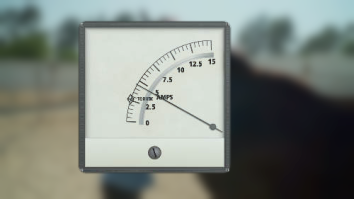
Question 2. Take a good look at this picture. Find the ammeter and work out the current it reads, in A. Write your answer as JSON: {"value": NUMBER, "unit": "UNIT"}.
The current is {"value": 4.5, "unit": "A"}
